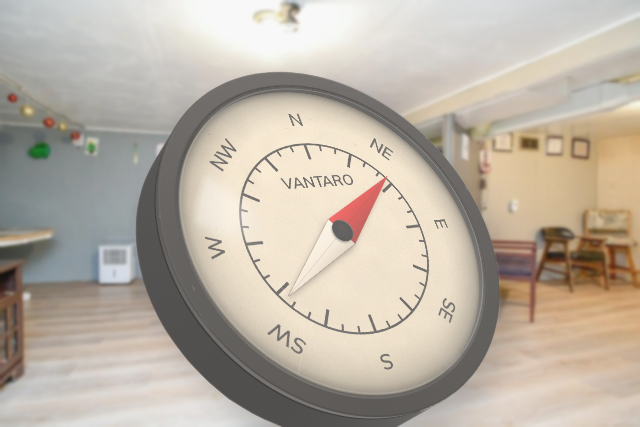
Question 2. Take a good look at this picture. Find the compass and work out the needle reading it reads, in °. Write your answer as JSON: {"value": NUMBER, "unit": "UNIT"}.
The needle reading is {"value": 55, "unit": "°"}
